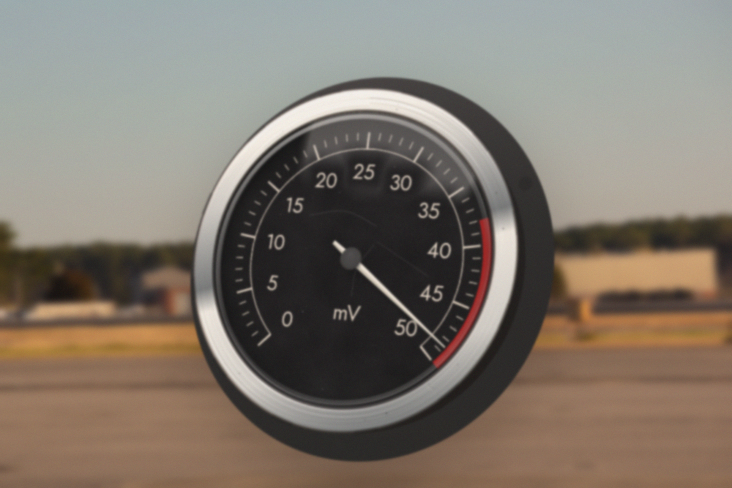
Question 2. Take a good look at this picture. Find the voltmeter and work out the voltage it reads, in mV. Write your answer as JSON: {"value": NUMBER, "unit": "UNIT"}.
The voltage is {"value": 48.5, "unit": "mV"}
